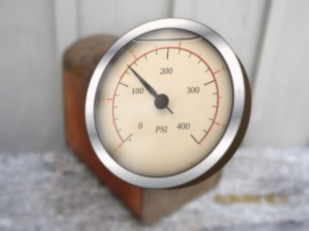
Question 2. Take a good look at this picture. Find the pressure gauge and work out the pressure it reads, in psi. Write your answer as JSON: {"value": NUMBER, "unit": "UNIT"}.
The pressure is {"value": 130, "unit": "psi"}
